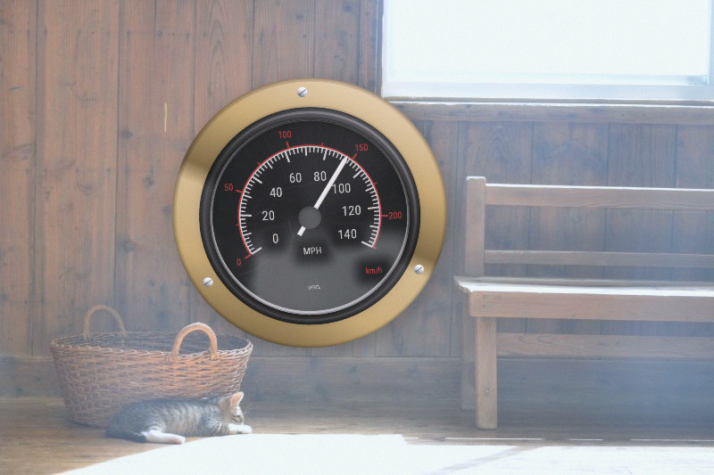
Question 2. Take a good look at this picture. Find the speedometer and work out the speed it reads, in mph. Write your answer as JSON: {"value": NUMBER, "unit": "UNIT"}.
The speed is {"value": 90, "unit": "mph"}
